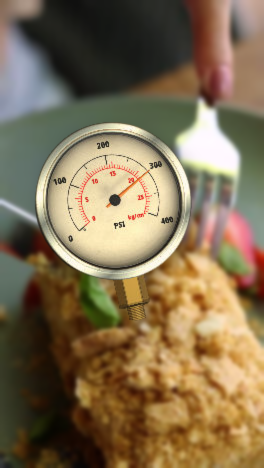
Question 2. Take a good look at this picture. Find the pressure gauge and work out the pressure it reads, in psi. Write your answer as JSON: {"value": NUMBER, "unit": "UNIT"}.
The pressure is {"value": 300, "unit": "psi"}
